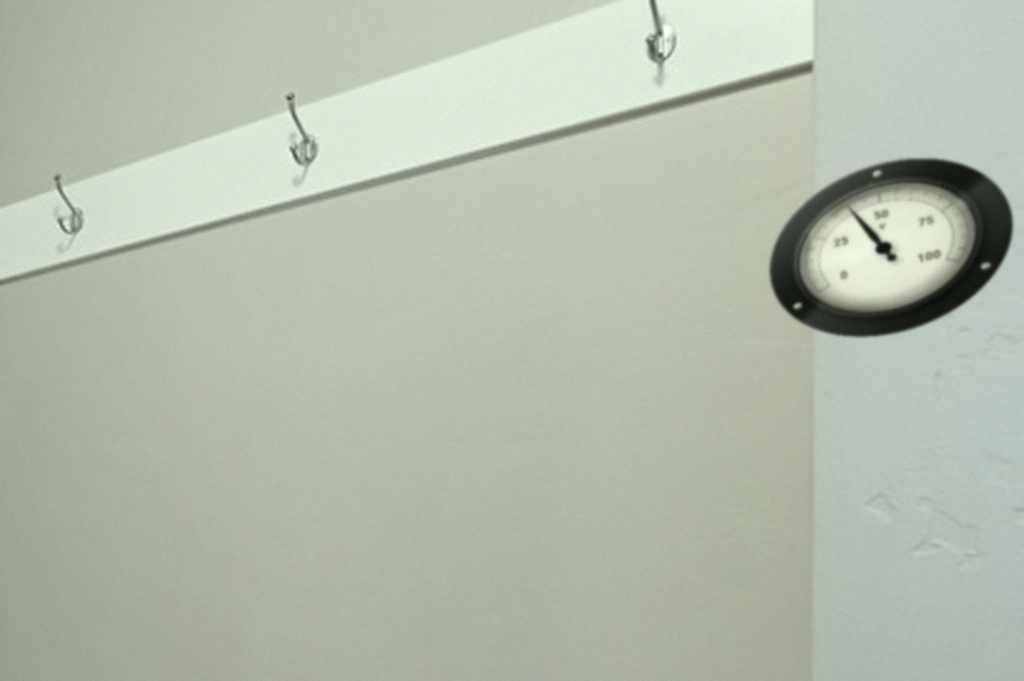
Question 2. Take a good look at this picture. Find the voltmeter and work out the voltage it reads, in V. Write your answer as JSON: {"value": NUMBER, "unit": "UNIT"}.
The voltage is {"value": 40, "unit": "V"}
